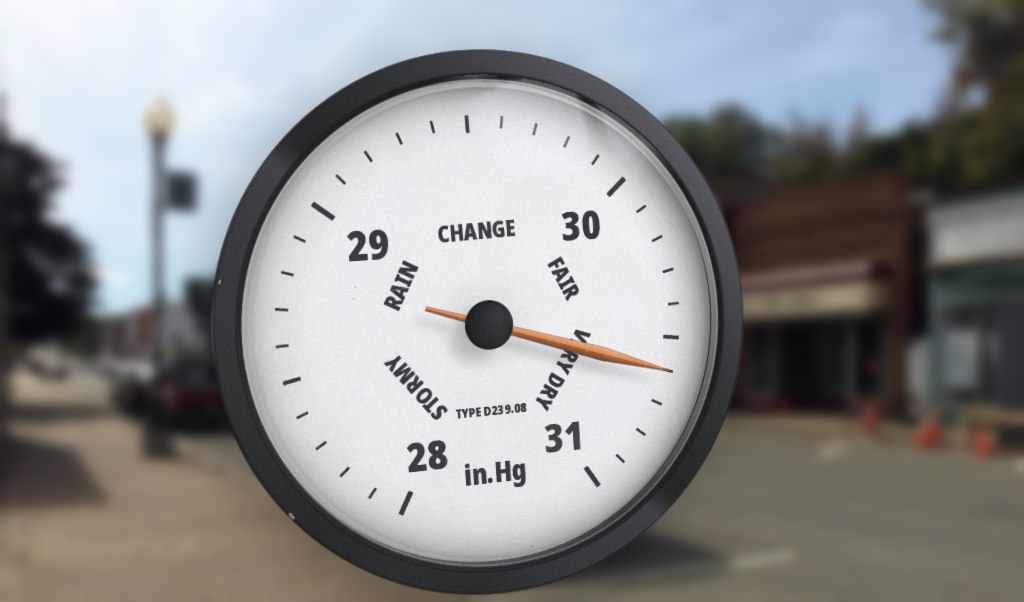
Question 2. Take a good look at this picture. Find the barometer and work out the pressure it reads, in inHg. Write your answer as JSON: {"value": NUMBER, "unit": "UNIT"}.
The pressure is {"value": 30.6, "unit": "inHg"}
